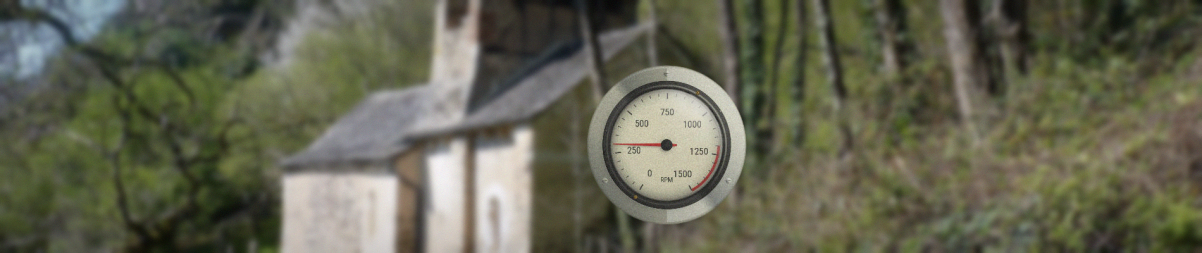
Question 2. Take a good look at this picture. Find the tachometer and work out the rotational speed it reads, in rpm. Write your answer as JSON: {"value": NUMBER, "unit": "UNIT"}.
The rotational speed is {"value": 300, "unit": "rpm"}
